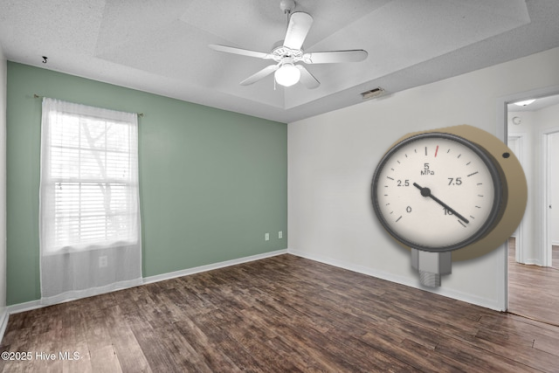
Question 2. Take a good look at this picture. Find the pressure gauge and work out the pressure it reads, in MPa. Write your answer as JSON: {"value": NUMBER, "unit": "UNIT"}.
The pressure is {"value": 9.75, "unit": "MPa"}
